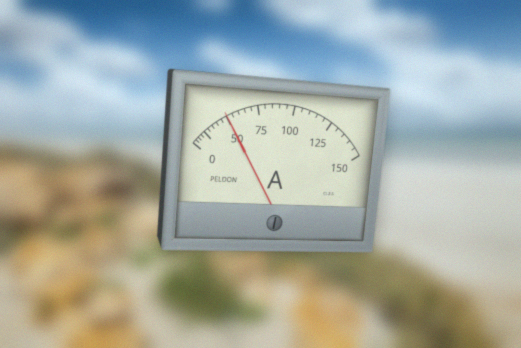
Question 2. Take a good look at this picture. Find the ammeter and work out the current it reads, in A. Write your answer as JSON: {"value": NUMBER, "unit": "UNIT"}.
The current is {"value": 50, "unit": "A"}
